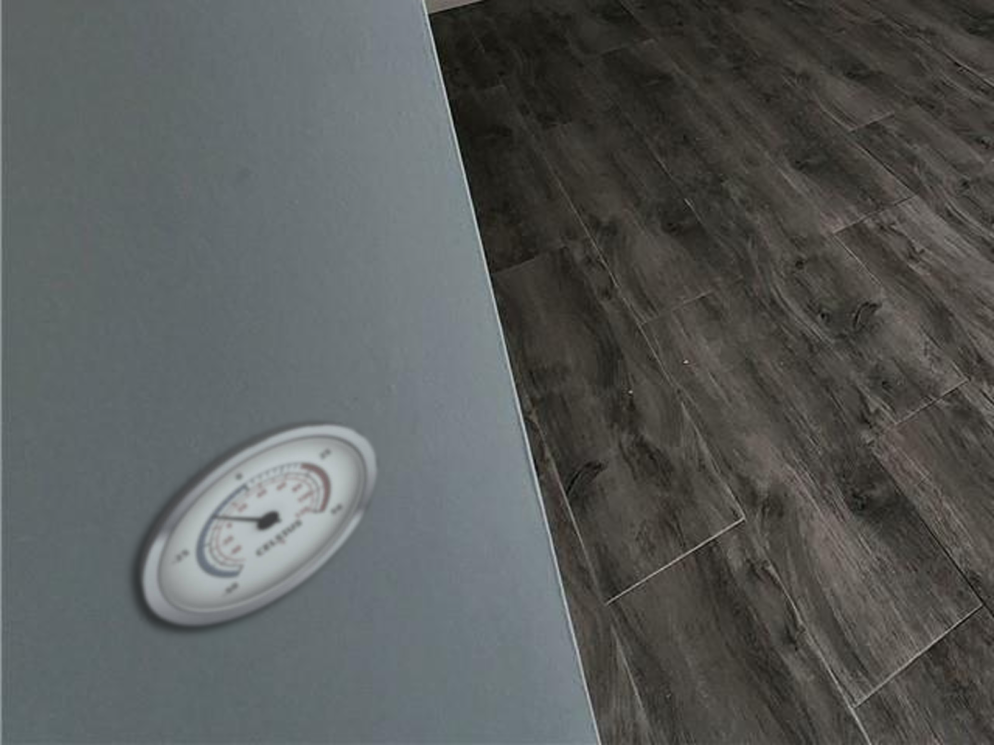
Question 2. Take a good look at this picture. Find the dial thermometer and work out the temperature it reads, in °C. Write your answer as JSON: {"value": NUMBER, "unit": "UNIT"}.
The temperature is {"value": -12.5, "unit": "°C"}
